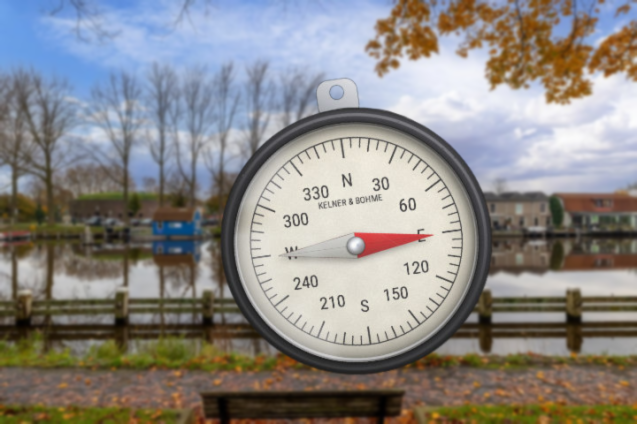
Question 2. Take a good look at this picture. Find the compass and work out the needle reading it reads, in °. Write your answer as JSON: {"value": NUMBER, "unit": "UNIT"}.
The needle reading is {"value": 90, "unit": "°"}
